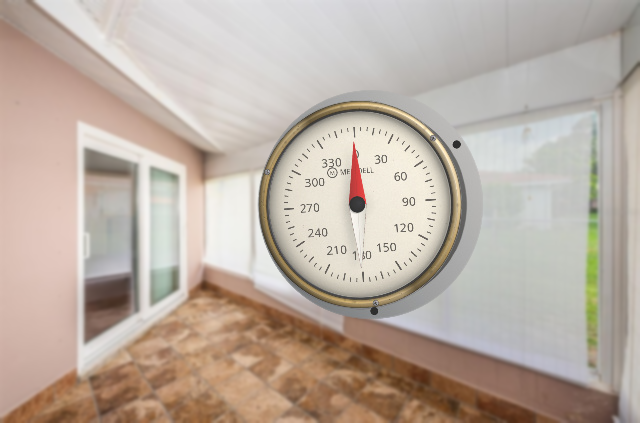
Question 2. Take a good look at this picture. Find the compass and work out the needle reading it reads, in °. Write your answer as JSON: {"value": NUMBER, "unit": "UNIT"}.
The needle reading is {"value": 0, "unit": "°"}
